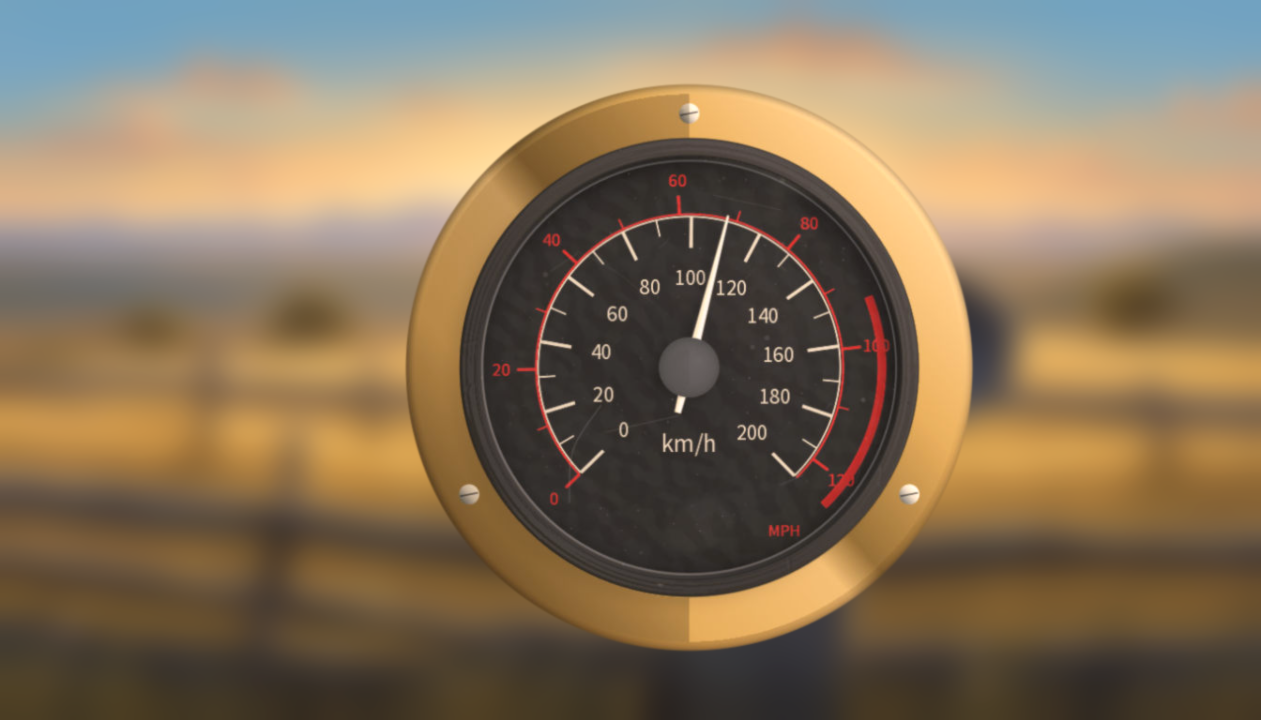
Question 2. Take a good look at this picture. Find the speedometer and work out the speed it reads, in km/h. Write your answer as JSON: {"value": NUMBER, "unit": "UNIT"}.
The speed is {"value": 110, "unit": "km/h"}
